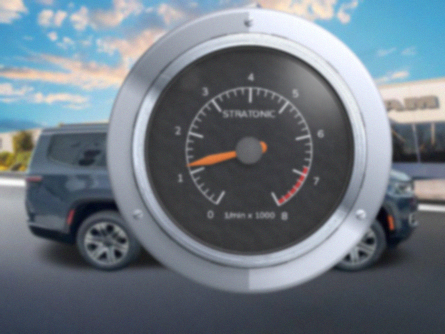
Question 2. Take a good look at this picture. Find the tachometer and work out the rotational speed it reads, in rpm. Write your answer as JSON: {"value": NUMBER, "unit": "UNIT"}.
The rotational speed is {"value": 1200, "unit": "rpm"}
